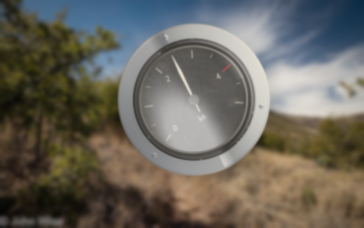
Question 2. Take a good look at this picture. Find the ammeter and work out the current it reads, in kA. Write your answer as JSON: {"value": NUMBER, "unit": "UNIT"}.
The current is {"value": 2.5, "unit": "kA"}
